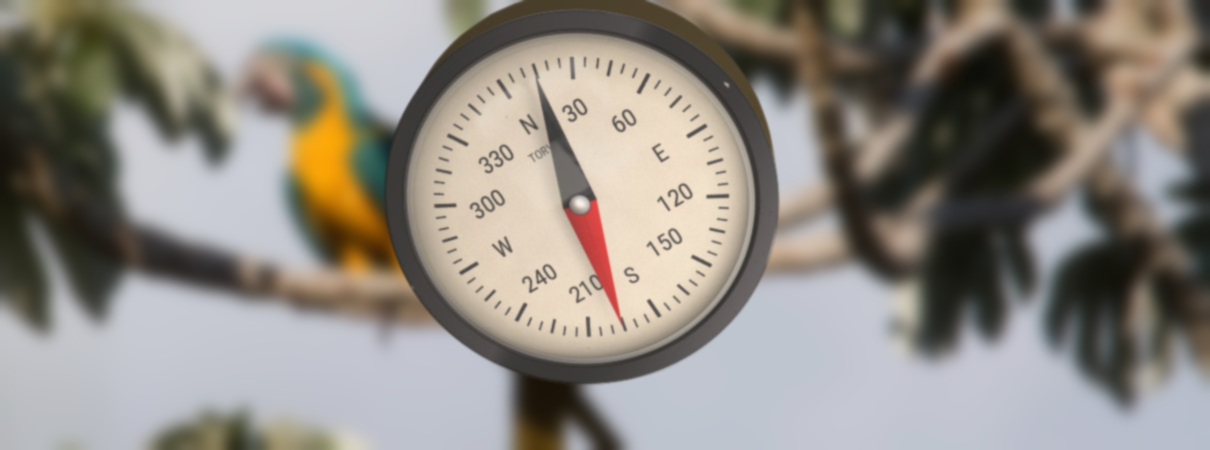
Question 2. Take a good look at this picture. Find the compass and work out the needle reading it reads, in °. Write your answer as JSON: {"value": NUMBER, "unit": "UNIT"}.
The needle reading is {"value": 195, "unit": "°"}
